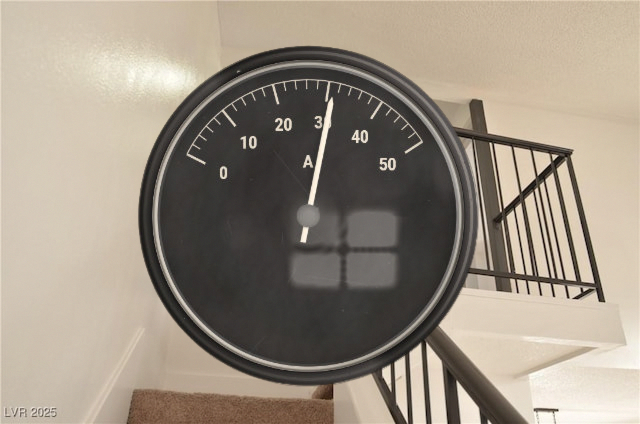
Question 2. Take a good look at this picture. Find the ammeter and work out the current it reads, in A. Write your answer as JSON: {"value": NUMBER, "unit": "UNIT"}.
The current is {"value": 31, "unit": "A"}
